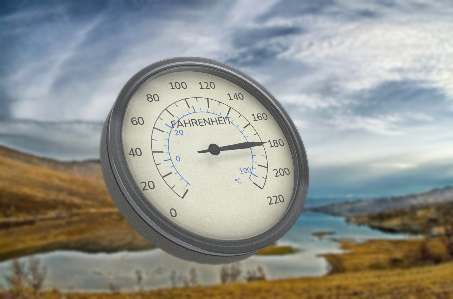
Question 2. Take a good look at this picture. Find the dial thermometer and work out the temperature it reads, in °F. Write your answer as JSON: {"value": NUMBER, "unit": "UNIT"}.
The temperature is {"value": 180, "unit": "°F"}
